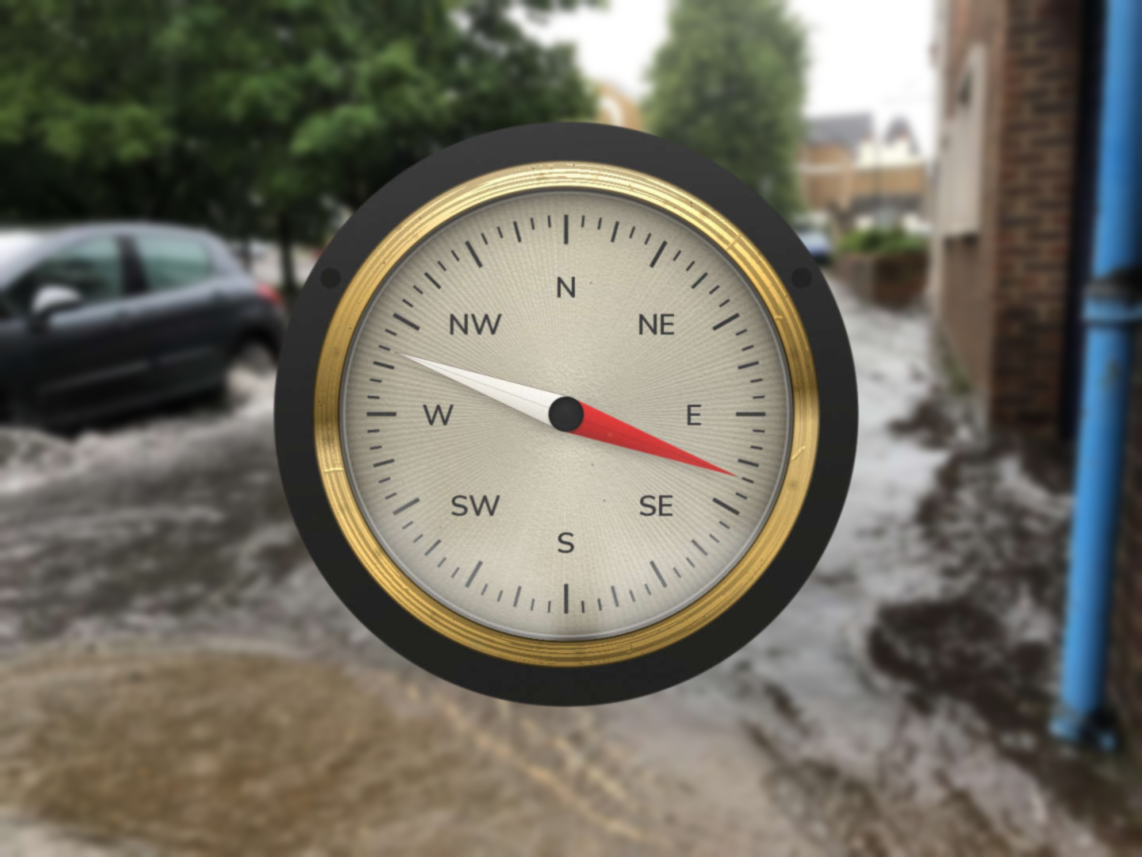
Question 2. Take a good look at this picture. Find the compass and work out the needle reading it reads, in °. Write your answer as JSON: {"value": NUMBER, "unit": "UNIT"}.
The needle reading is {"value": 110, "unit": "°"}
